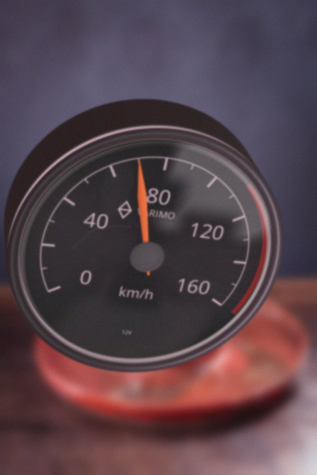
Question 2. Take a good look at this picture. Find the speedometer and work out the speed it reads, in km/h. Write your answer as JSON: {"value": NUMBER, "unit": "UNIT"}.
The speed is {"value": 70, "unit": "km/h"}
